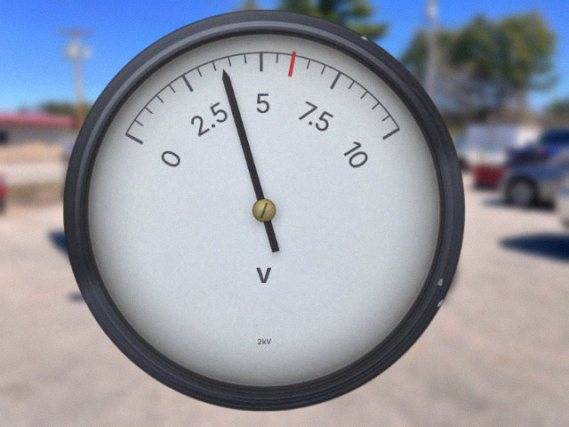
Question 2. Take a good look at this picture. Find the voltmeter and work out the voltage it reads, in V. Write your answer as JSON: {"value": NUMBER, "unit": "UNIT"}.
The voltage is {"value": 3.75, "unit": "V"}
